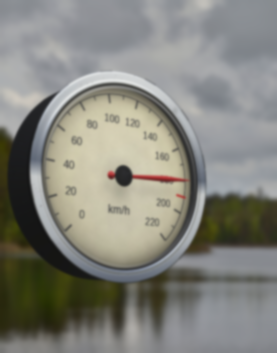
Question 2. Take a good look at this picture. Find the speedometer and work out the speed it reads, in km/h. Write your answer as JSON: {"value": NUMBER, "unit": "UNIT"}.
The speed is {"value": 180, "unit": "km/h"}
